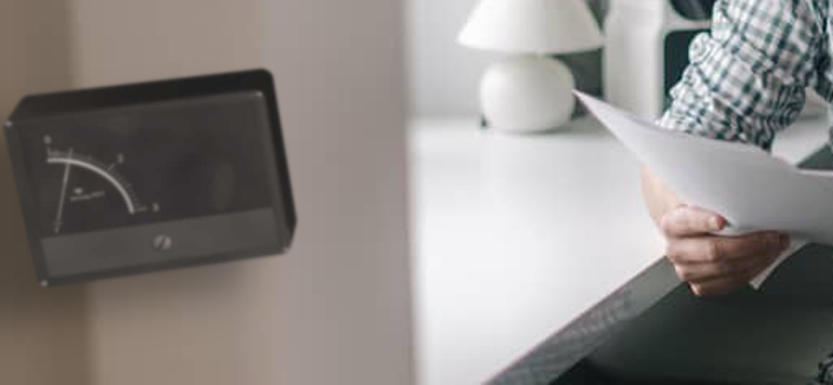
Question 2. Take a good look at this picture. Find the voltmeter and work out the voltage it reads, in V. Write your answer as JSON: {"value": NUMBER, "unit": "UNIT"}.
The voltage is {"value": 1, "unit": "V"}
